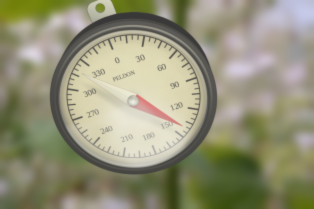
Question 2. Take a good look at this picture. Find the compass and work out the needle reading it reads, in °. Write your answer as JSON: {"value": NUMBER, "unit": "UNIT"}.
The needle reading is {"value": 140, "unit": "°"}
